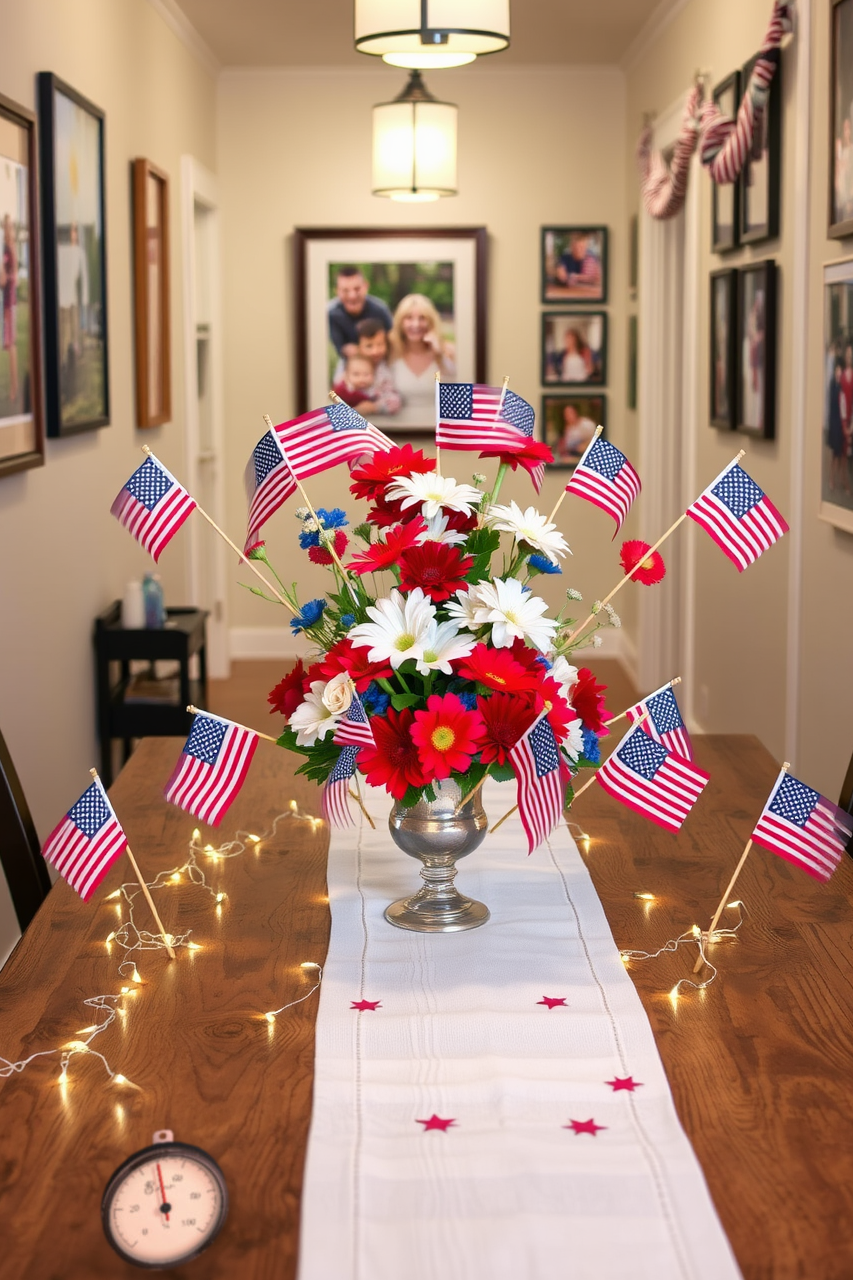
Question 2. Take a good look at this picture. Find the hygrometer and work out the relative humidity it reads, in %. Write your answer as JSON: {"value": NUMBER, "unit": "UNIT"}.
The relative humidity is {"value": 48, "unit": "%"}
